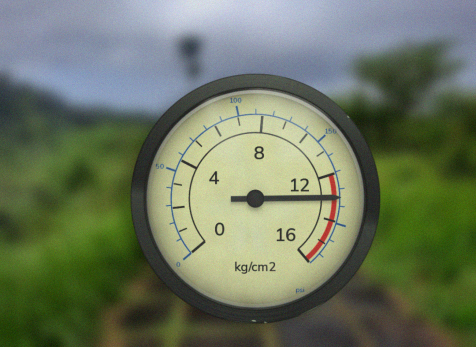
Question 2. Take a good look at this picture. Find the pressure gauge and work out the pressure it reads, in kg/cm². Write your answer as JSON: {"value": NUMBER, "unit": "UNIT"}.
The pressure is {"value": 13, "unit": "kg/cm²"}
